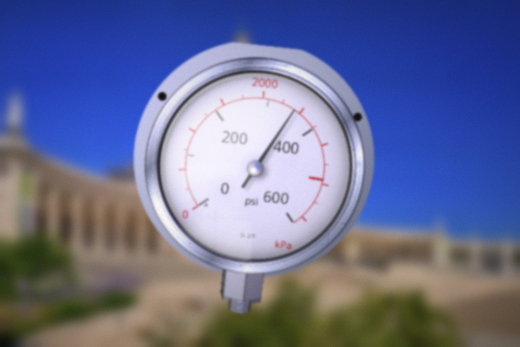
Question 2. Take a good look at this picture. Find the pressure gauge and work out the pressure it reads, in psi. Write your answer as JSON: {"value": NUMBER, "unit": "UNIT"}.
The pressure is {"value": 350, "unit": "psi"}
